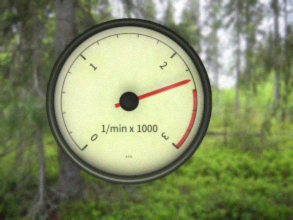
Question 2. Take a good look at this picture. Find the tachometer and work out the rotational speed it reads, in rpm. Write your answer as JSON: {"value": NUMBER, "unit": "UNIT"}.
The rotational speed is {"value": 2300, "unit": "rpm"}
